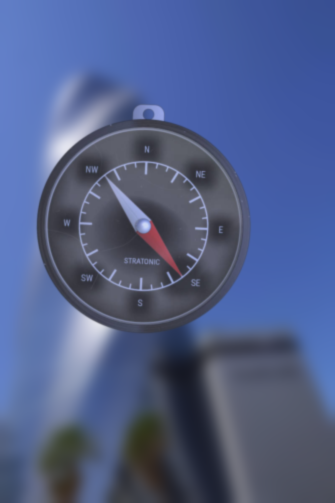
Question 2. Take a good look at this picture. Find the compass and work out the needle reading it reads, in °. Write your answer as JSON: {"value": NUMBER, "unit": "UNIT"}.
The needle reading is {"value": 140, "unit": "°"}
